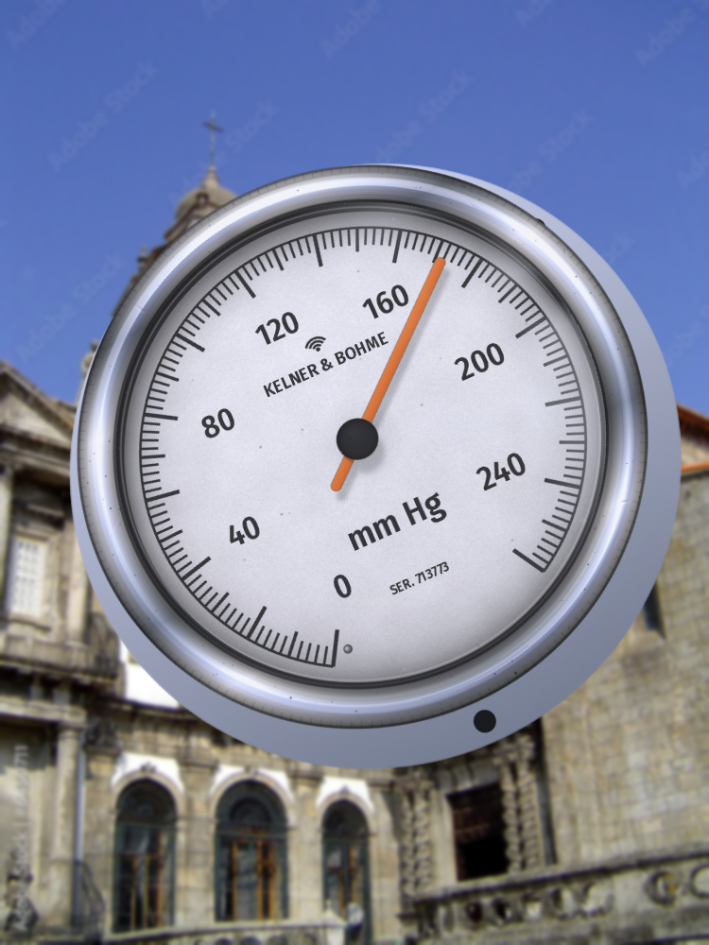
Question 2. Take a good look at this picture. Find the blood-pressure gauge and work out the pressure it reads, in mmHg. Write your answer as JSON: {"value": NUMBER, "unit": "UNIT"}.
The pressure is {"value": 172, "unit": "mmHg"}
